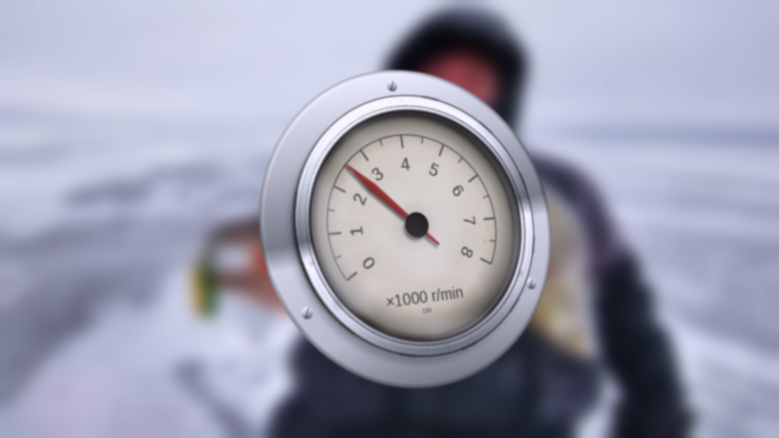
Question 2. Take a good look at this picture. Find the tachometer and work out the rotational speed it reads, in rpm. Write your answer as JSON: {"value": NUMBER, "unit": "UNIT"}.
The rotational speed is {"value": 2500, "unit": "rpm"}
